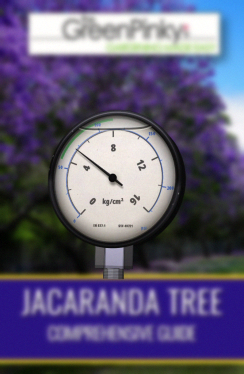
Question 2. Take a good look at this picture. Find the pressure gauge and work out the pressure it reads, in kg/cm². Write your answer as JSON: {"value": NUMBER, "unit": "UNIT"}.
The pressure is {"value": 5, "unit": "kg/cm²"}
